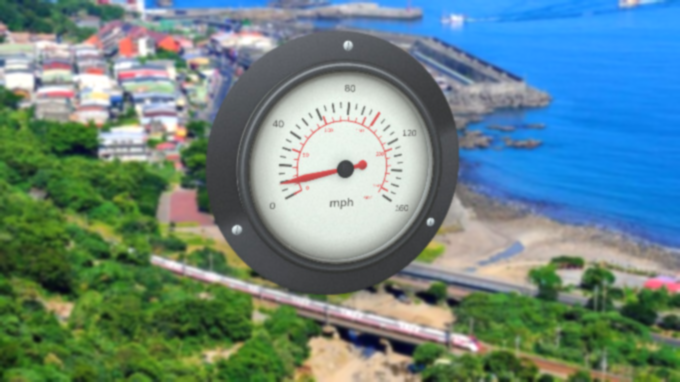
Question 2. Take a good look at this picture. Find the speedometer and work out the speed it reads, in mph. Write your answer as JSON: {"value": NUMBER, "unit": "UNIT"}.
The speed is {"value": 10, "unit": "mph"}
